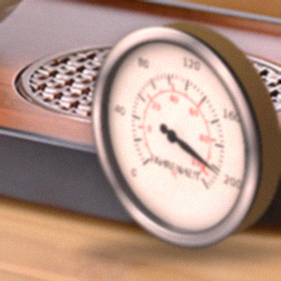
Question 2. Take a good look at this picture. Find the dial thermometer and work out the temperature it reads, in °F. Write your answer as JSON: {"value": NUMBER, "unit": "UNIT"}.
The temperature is {"value": 200, "unit": "°F"}
